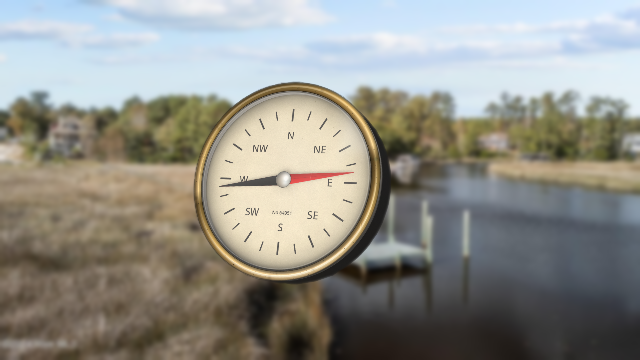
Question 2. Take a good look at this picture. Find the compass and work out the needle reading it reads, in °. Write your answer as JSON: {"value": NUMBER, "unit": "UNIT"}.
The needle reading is {"value": 82.5, "unit": "°"}
